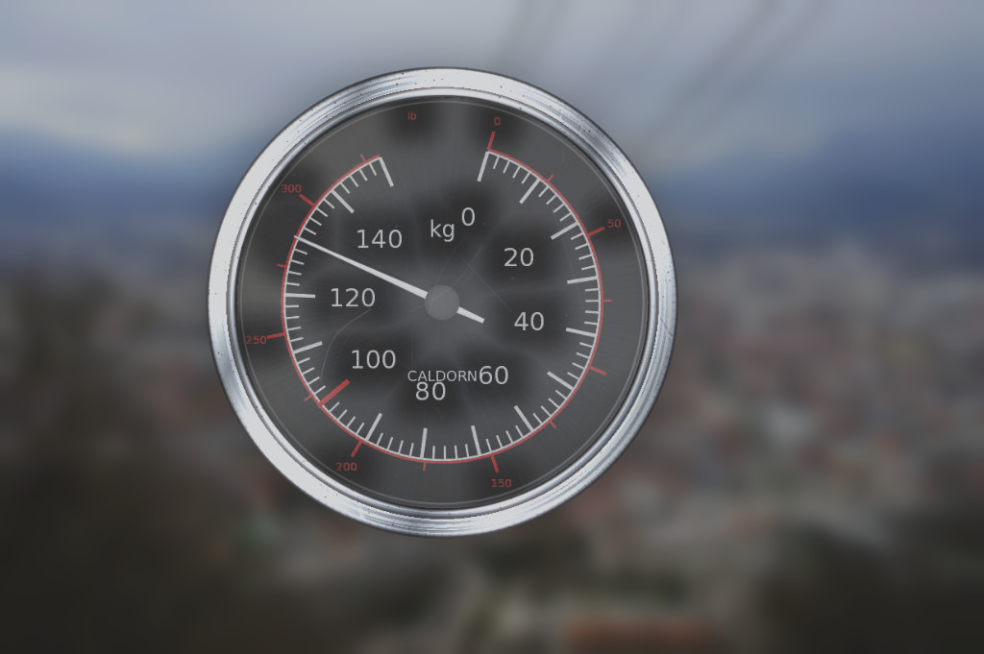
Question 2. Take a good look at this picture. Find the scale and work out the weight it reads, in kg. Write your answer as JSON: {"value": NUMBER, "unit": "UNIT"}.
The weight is {"value": 130, "unit": "kg"}
